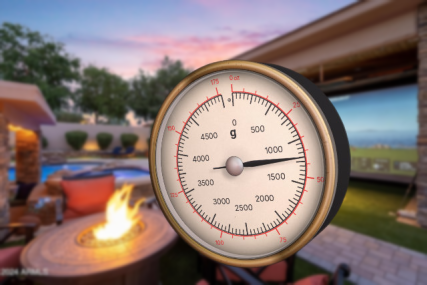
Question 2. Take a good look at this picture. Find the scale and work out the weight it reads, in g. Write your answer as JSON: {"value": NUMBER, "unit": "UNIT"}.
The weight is {"value": 1200, "unit": "g"}
